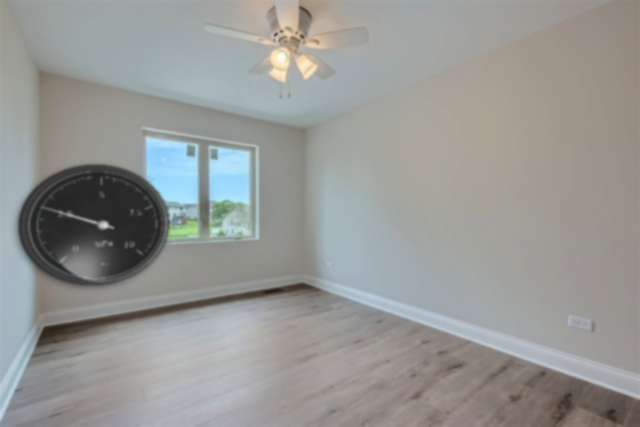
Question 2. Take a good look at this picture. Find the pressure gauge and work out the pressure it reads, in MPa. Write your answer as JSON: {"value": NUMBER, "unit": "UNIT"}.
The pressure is {"value": 2.5, "unit": "MPa"}
